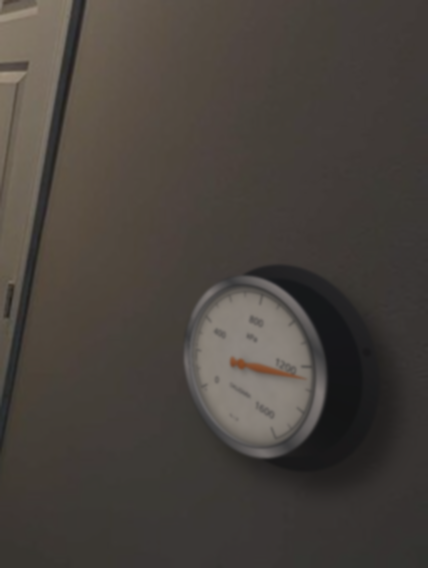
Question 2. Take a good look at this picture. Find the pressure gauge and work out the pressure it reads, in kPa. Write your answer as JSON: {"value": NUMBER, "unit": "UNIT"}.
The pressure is {"value": 1250, "unit": "kPa"}
